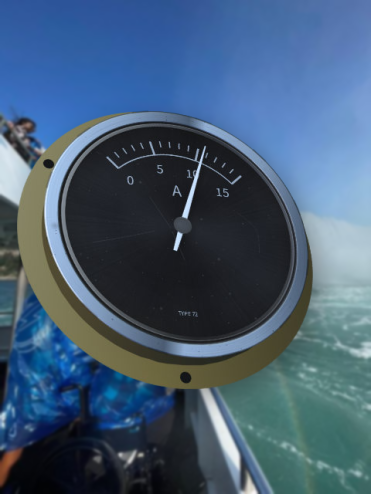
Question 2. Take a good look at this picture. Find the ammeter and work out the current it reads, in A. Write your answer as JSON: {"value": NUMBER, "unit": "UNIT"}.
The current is {"value": 10.5, "unit": "A"}
